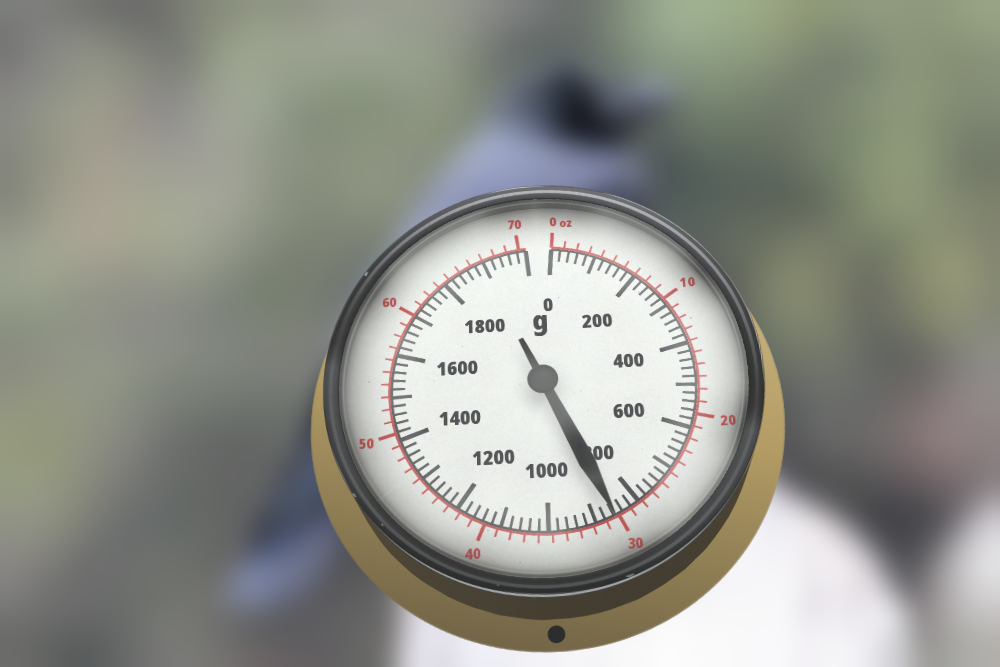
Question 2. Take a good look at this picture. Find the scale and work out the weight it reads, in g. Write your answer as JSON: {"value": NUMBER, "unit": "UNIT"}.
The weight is {"value": 860, "unit": "g"}
